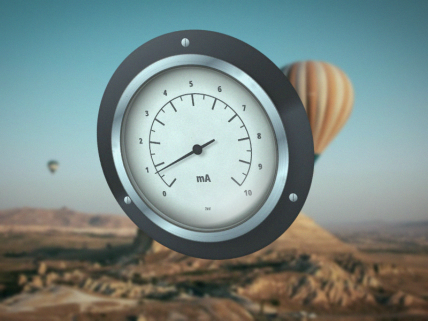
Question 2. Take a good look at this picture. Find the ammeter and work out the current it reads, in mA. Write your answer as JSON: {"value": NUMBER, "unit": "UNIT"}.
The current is {"value": 0.75, "unit": "mA"}
